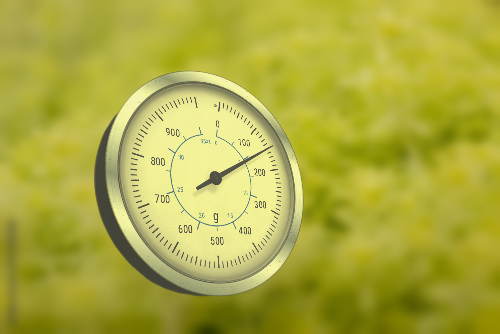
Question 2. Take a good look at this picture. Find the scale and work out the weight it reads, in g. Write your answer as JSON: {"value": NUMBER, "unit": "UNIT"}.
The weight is {"value": 150, "unit": "g"}
